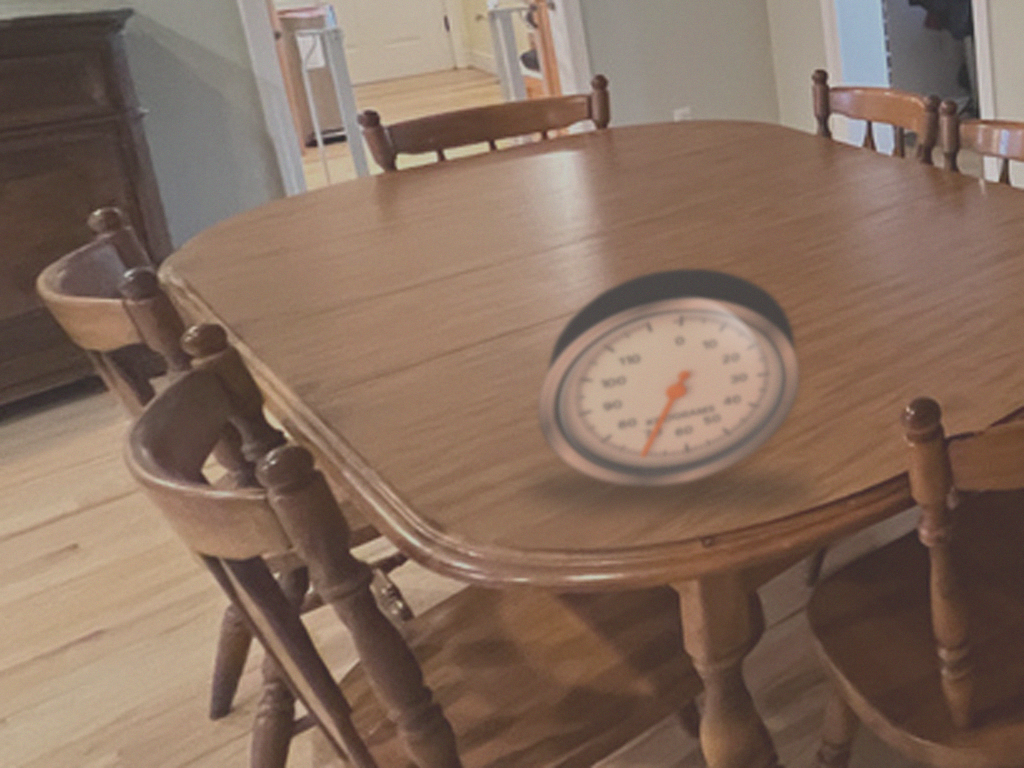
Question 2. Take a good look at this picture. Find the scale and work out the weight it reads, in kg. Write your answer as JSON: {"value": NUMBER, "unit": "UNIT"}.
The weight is {"value": 70, "unit": "kg"}
